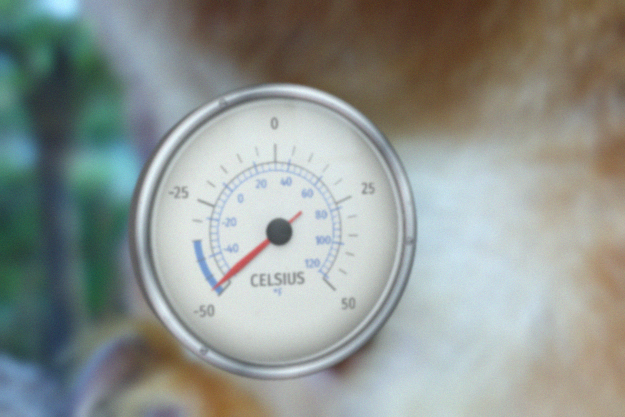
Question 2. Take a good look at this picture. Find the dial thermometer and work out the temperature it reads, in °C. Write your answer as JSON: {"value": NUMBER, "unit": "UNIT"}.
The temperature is {"value": -47.5, "unit": "°C"}
